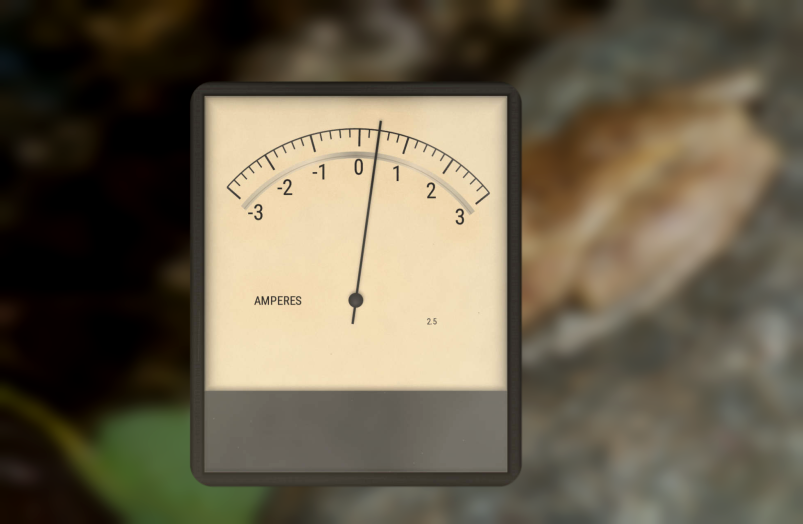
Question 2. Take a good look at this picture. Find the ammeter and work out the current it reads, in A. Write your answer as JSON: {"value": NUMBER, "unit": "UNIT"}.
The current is {"value": 0.4, "unit": "A"}
